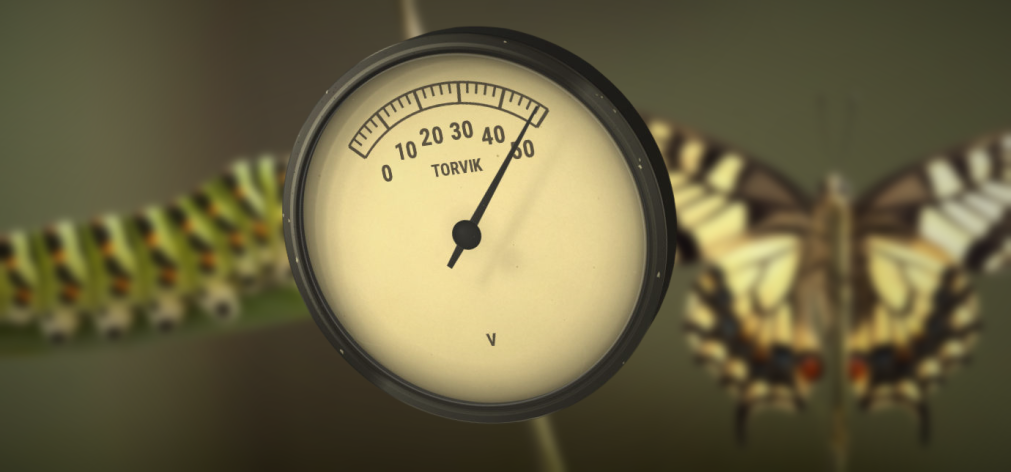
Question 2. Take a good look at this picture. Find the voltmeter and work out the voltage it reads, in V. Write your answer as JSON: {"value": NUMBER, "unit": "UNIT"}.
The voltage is {"value": 48, "unit": "V"}
